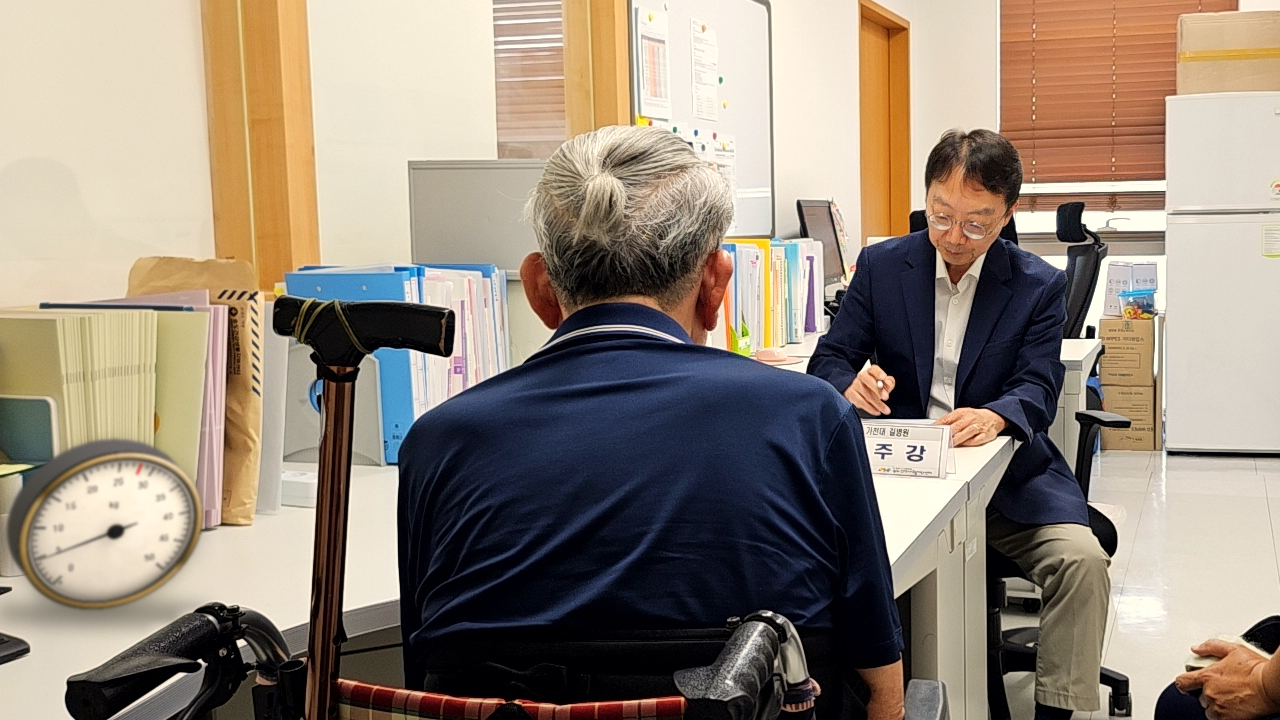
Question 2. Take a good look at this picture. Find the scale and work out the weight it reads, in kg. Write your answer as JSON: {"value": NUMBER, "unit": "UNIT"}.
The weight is {"value": 5, "unit": "kg"}
